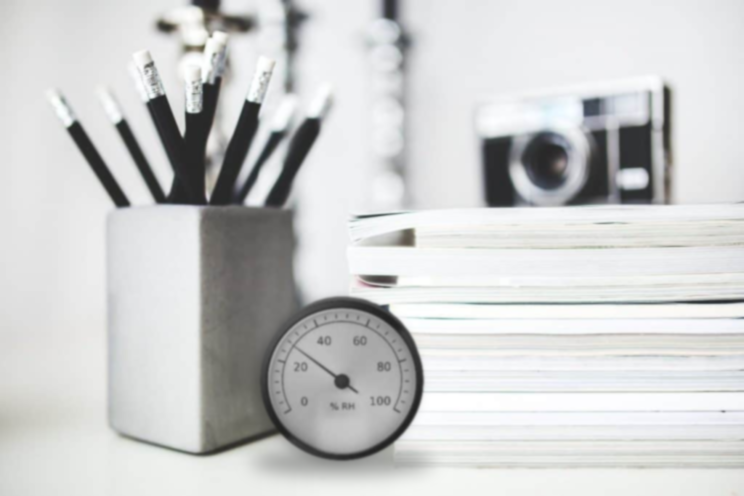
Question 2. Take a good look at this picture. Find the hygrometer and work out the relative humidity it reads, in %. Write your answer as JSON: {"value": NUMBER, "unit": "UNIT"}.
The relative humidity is {"value": 28, "unit": "%"}
